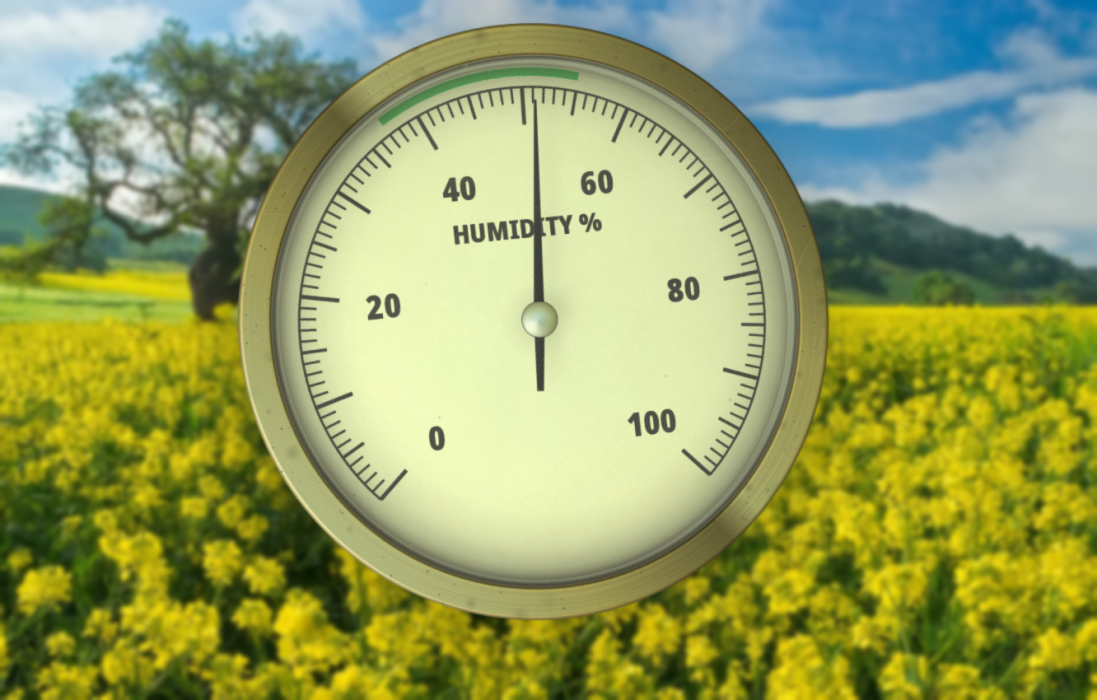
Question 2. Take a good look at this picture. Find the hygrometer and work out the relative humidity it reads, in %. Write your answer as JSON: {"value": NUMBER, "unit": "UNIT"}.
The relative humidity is {"value": 51, "unit": "%"}
